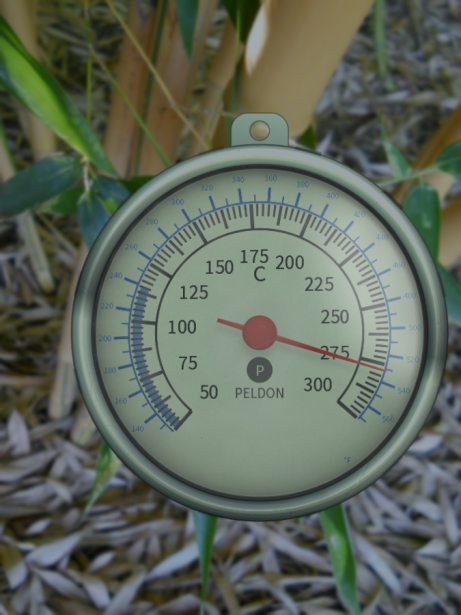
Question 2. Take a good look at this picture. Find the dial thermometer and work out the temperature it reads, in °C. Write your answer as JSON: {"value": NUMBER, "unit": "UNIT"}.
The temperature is {"value": 277.5, "unit": "°C"}
